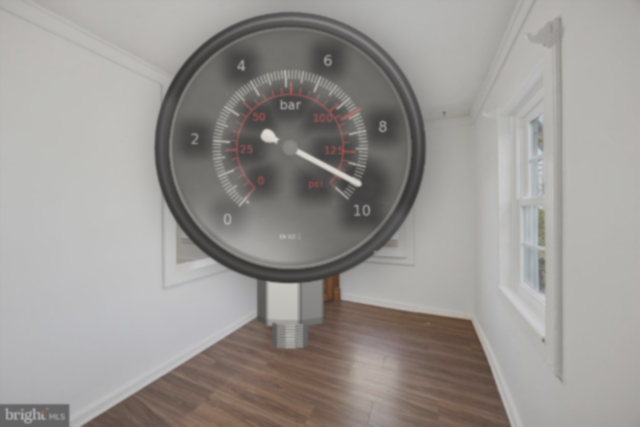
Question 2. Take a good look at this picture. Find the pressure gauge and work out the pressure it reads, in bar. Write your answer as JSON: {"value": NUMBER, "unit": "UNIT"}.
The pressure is {"value": 9.5, "unit": "bar"}
